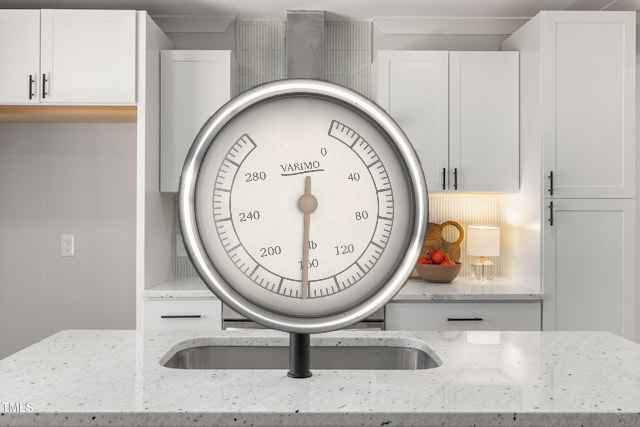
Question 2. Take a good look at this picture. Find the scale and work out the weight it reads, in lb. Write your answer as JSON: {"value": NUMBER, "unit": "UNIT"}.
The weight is {"value": 164, "unit": "lb"}
